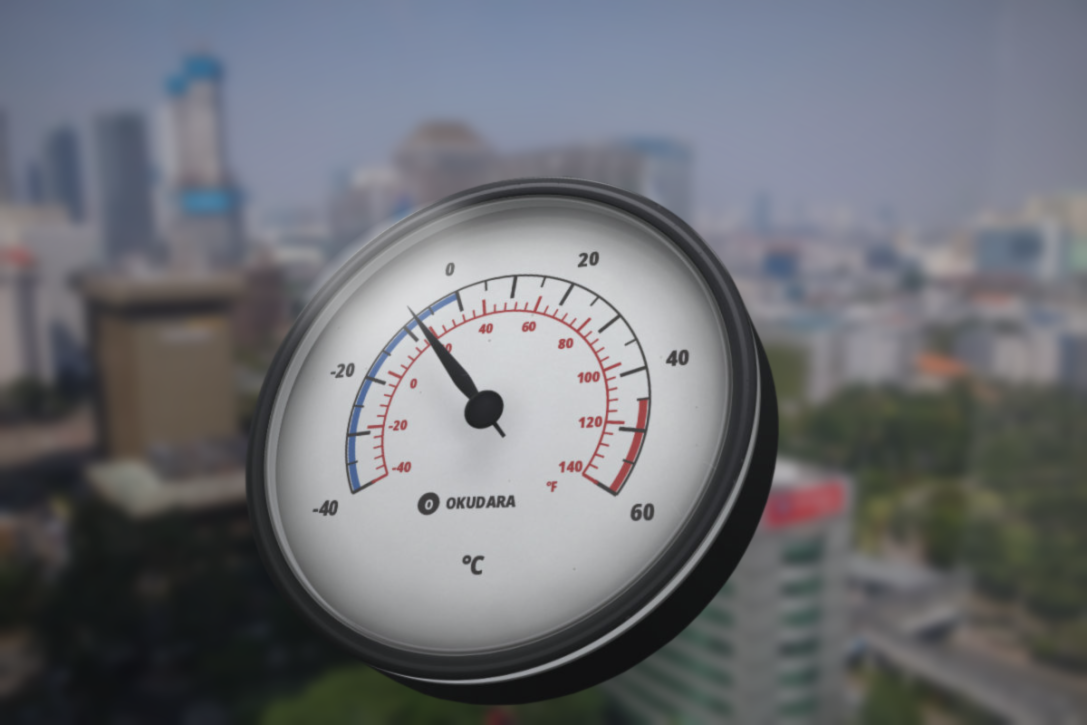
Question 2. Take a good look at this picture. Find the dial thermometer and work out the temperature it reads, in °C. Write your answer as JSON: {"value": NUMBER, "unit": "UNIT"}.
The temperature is {"value": -7.5, "unit": "°C"}
